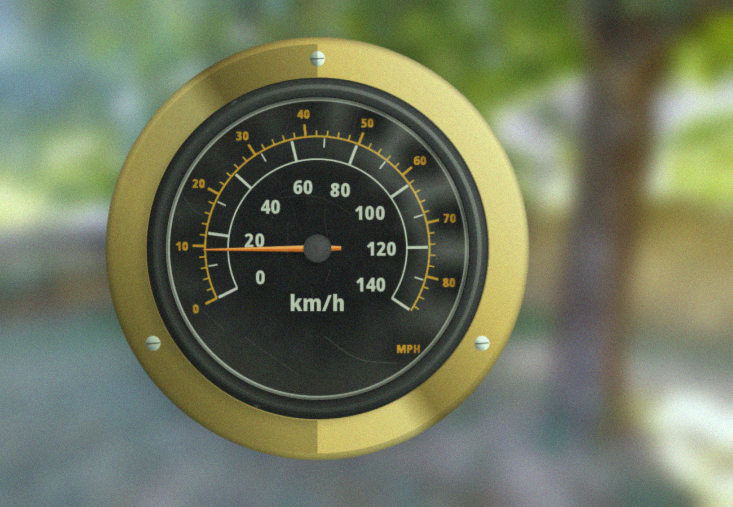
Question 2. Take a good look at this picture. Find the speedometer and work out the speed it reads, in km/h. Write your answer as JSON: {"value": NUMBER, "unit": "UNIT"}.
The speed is {"value": 15, "unit": "km/h"}
